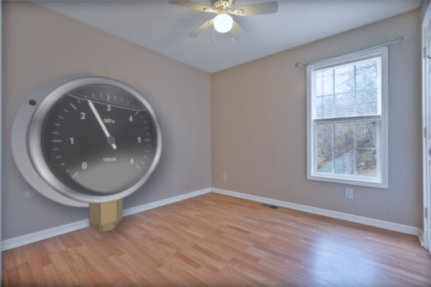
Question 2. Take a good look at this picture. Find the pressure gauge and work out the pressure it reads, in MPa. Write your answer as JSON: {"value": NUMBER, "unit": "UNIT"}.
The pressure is {"value": 2.4, "unit": "MPa"}
